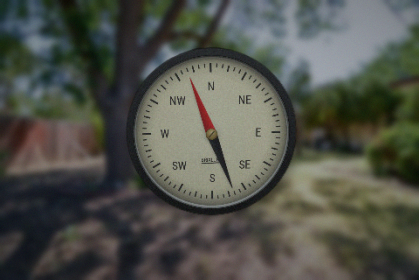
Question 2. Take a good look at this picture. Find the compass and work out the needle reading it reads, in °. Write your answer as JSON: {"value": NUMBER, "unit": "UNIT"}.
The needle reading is {"value": 340, "unit": "°"}
